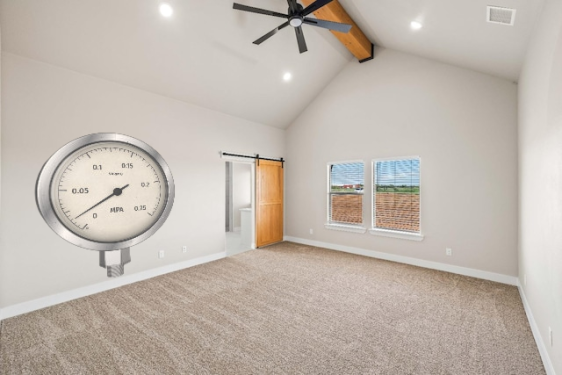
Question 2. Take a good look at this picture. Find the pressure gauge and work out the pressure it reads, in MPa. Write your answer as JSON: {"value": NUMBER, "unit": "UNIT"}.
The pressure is {"value": 0.015, "unit": "MPa"}
